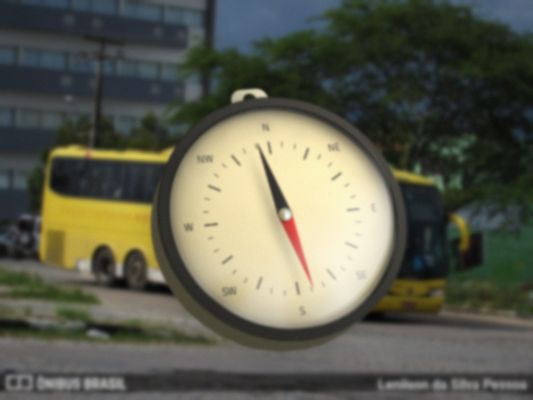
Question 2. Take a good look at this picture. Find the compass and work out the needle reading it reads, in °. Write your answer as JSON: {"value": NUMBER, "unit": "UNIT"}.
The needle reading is {"value": 170, "unit": "°"}
